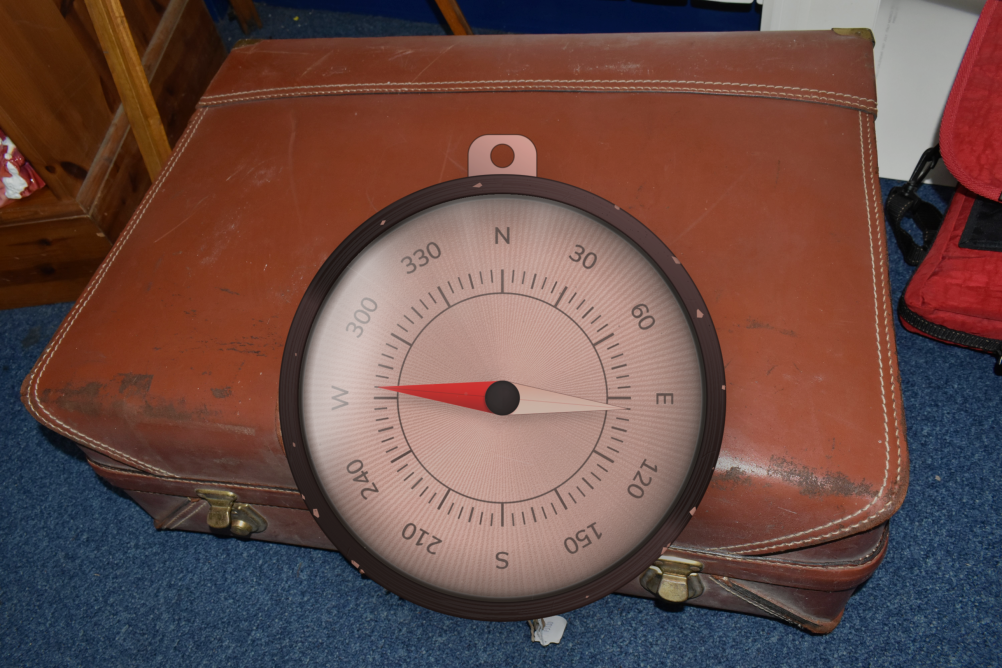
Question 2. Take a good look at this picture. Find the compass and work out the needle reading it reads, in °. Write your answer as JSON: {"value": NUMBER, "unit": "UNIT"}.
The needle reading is {"value": 275, "unit": "°"}
